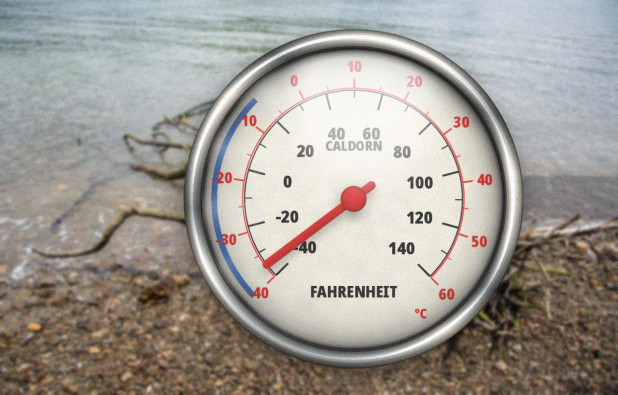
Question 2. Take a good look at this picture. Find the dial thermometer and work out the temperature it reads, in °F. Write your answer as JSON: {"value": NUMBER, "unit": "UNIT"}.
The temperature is {"value": -35, "unit": "°F"}
